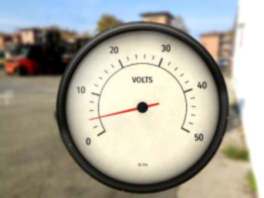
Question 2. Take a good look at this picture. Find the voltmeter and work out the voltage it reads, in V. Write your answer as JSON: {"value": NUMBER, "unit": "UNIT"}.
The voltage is {"value": 4, "unit": "V"}
